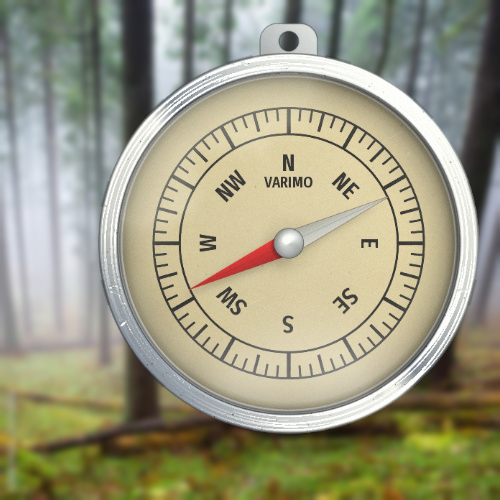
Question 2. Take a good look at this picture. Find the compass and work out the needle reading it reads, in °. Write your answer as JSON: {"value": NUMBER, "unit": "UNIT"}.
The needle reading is {"value": 245, "unit": "°"}
